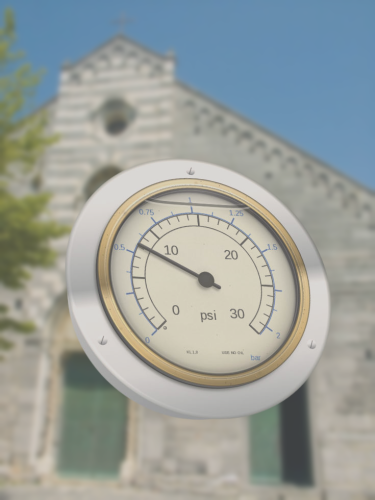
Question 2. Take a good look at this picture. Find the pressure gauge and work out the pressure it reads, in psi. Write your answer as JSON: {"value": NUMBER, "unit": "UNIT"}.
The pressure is {"value": 8, "unit": "psi"}
